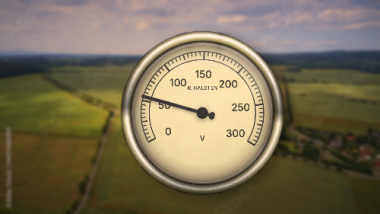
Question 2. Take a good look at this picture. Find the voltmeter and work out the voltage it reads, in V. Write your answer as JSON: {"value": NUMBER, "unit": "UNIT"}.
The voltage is {"value": 55, "unit": "V"}
